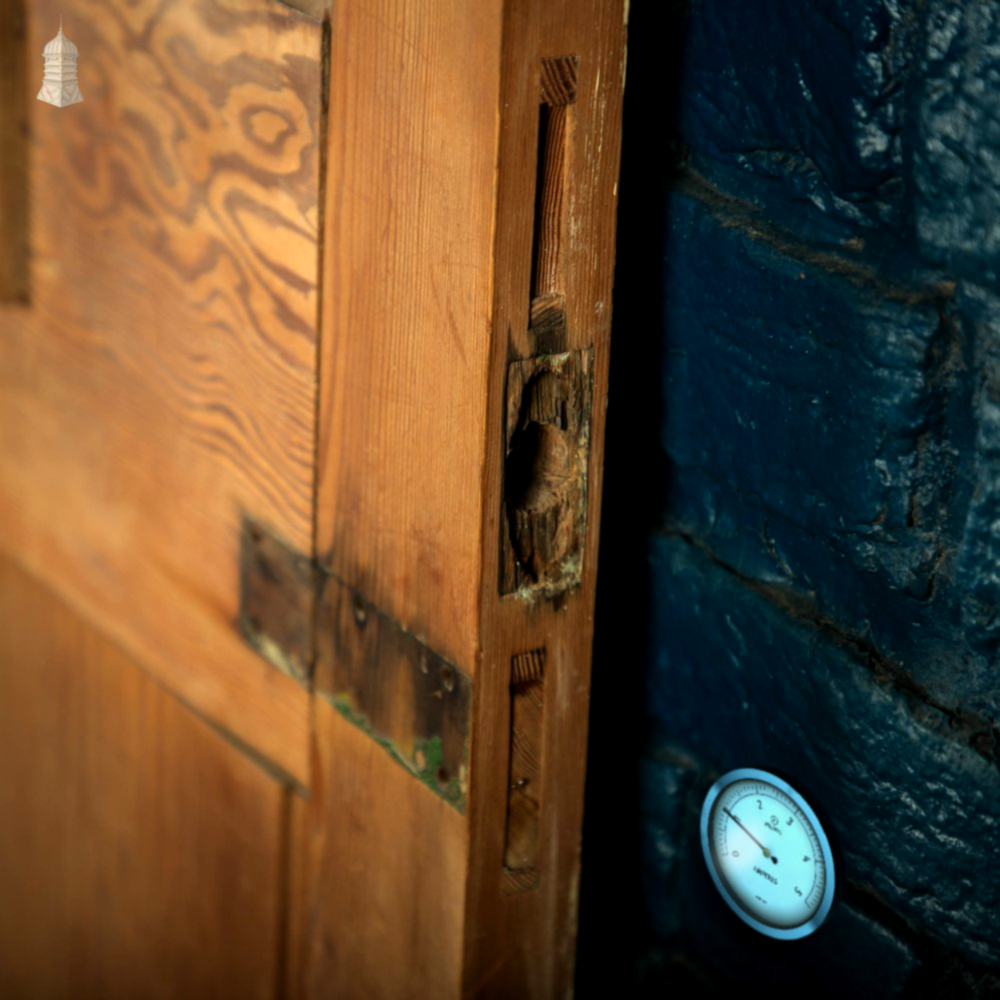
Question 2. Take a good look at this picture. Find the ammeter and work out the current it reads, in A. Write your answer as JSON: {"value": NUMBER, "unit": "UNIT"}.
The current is {"value": 1, "unit": "A"}
